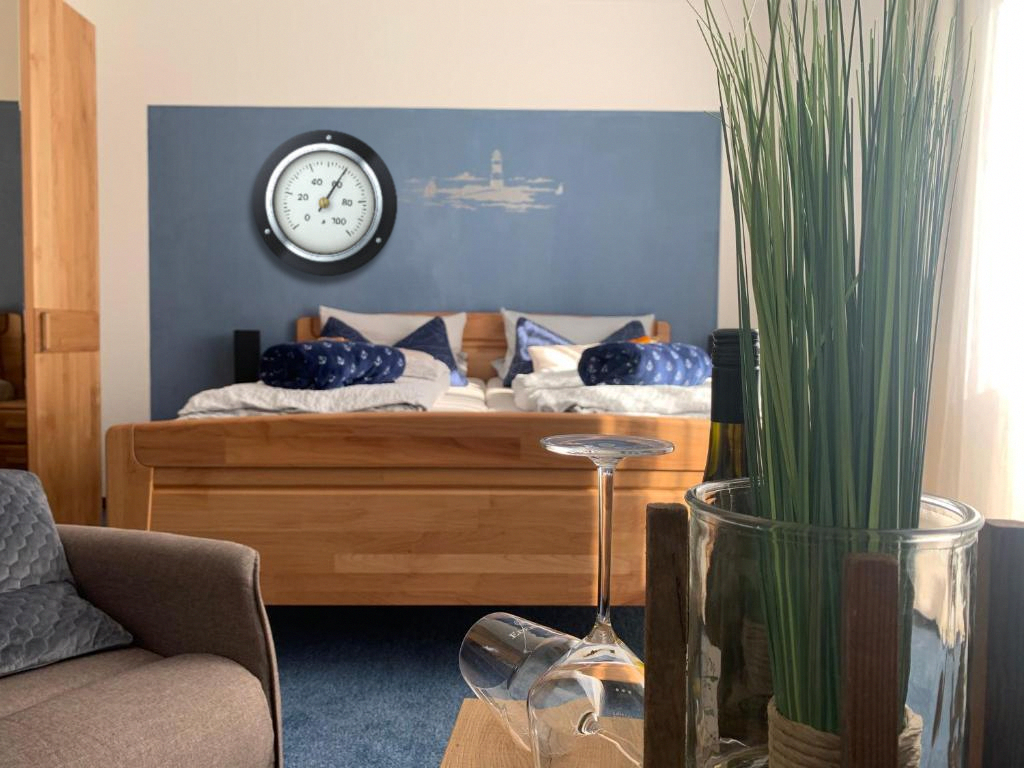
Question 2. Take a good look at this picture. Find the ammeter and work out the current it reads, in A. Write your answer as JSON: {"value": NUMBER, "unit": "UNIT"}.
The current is {"value": 60, "unit": "A"}
